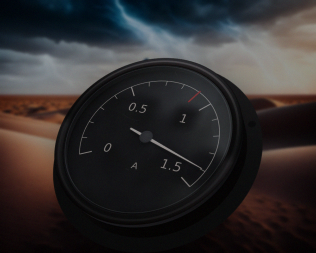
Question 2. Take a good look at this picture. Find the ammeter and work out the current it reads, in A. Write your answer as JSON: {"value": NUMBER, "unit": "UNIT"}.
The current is {"value": 1.4, "unit": "A"}
